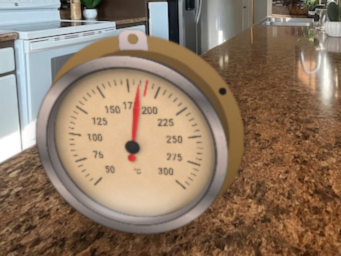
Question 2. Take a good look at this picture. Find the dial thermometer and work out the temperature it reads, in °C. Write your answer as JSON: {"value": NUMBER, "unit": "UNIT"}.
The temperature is {"value": 185, "unit": "°C"}
